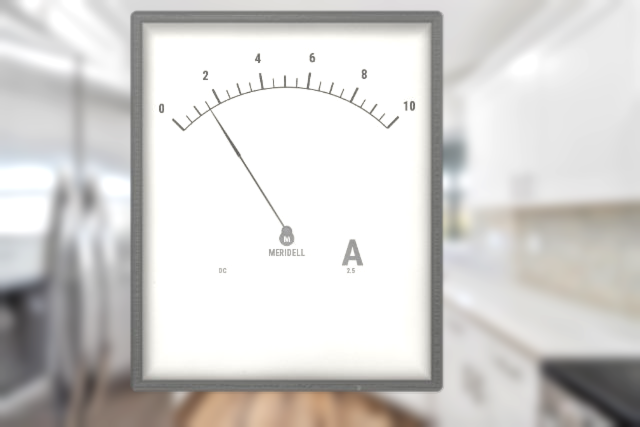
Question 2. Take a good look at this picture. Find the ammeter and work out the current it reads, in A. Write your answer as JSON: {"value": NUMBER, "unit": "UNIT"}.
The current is {"value": 1.5, "unit": "A"}
